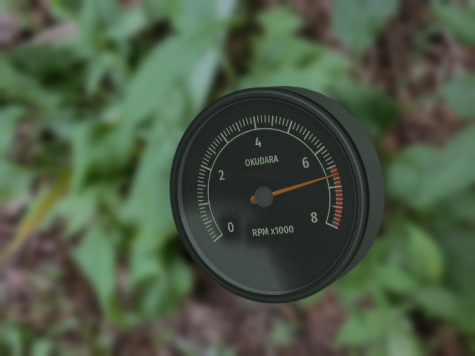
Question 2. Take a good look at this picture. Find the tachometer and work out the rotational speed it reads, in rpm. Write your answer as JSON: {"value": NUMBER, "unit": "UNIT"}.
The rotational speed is {"value": 6700, "unit": "rpm"}
